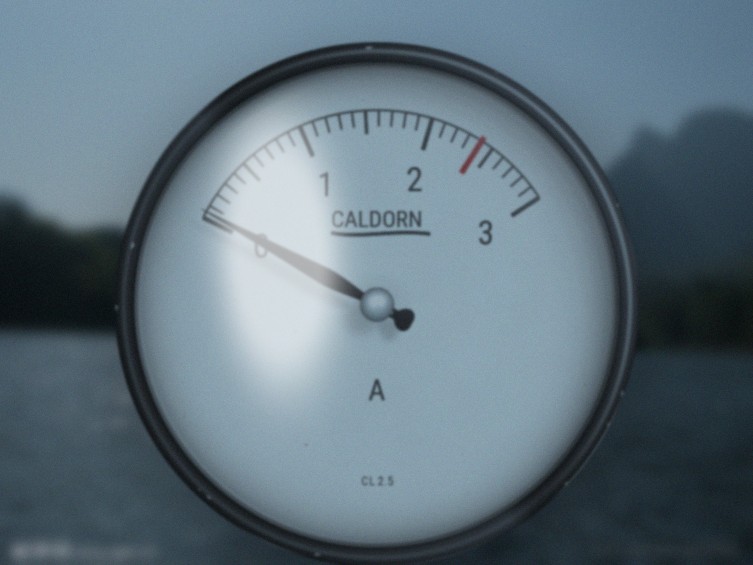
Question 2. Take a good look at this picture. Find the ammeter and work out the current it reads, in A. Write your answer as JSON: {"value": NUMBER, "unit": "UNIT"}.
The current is {"value": 0.05, "unit": "A"}
